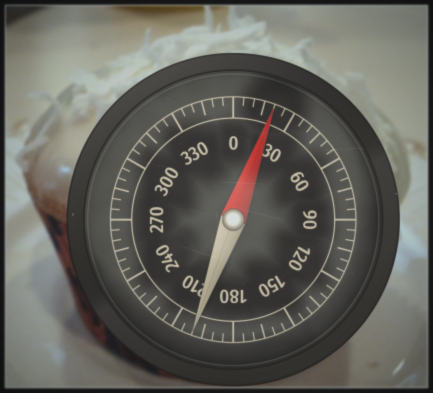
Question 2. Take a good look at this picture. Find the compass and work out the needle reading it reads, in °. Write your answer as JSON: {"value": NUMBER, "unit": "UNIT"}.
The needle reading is {"value": 20, "unit": "°"}
